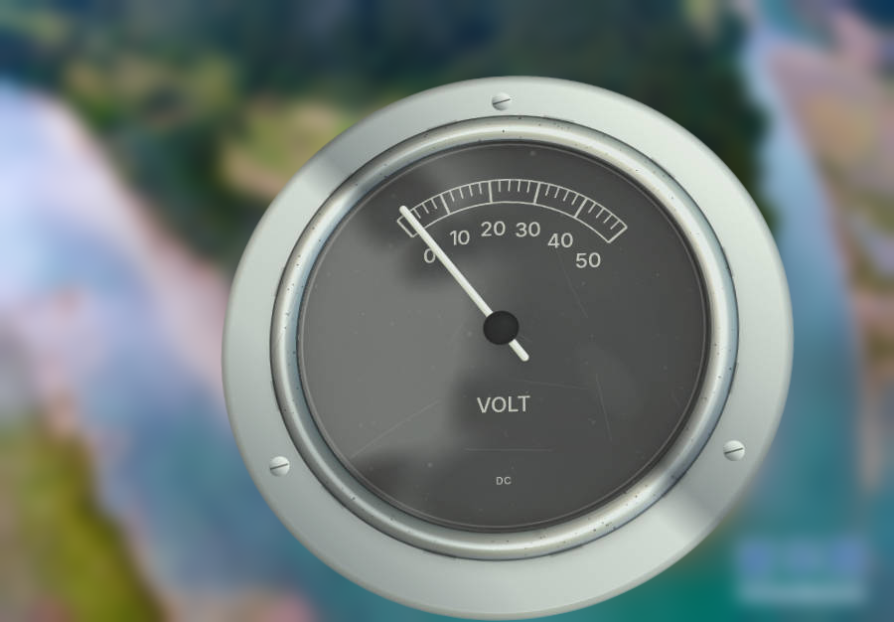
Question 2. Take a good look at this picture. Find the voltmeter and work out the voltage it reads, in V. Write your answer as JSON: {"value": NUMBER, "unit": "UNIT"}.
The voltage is {"value": 2, "unit": "V"}
